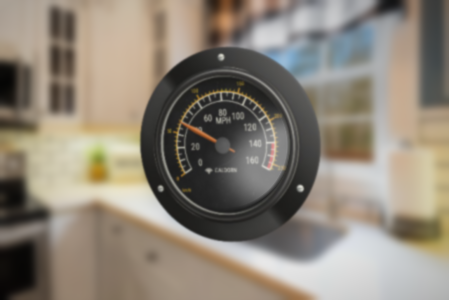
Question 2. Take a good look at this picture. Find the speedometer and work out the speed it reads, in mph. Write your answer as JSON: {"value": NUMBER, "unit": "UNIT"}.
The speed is {"value": 40, "unit": "mph"}
